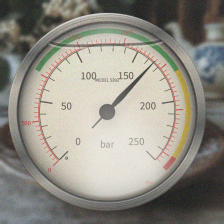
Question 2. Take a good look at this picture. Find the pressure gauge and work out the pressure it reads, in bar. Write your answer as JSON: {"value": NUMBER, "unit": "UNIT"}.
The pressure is {"value": 165, "unit": "bar"}
